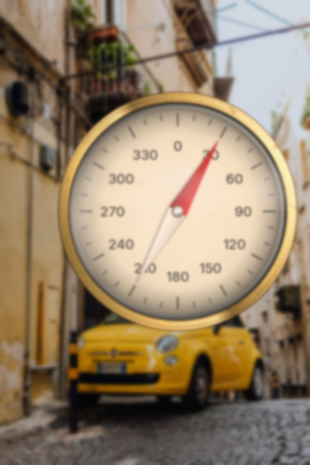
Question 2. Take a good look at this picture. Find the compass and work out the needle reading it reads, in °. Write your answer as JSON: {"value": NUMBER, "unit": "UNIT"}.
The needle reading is {"value": 30, "unit": "°"}
